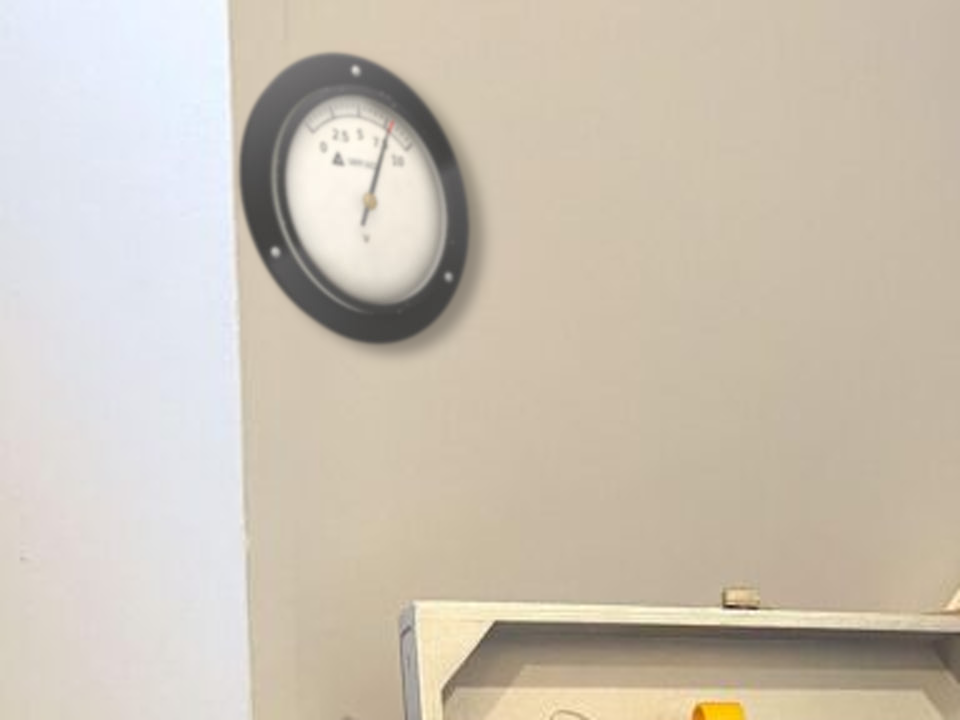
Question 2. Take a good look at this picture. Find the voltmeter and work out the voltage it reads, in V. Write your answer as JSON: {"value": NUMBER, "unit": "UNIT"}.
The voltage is {"value": 7.5, "unit": "V"}
